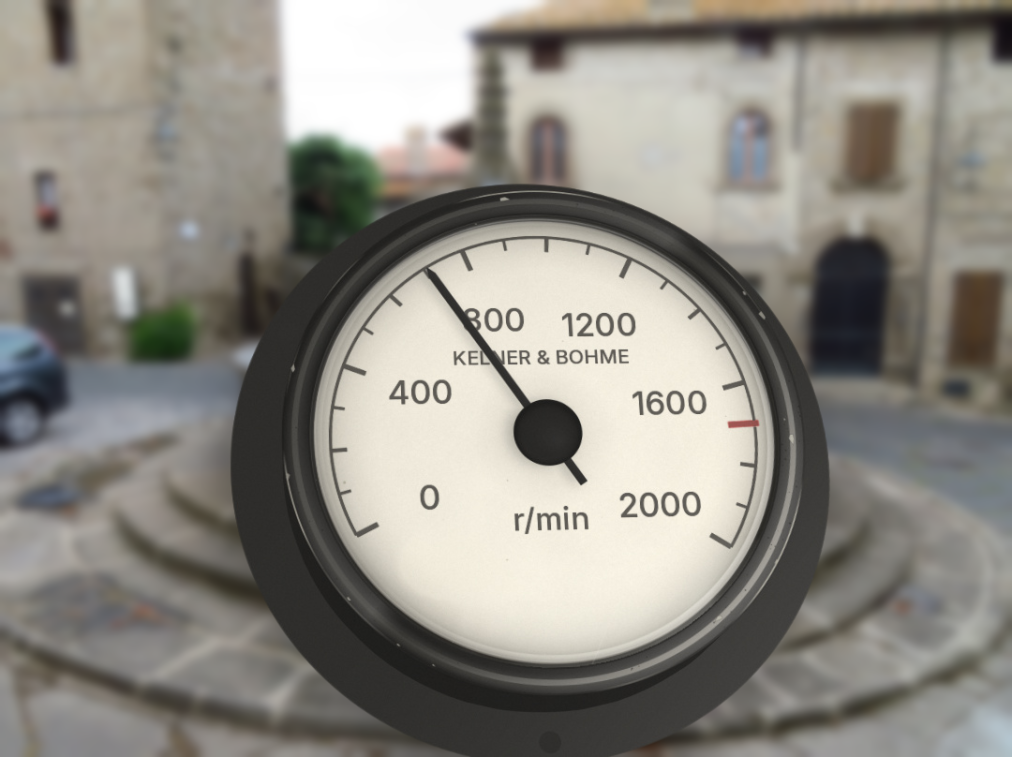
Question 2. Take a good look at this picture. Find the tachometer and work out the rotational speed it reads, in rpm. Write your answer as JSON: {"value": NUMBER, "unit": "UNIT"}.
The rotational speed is {"value": 700, "unit": "rpm"}
